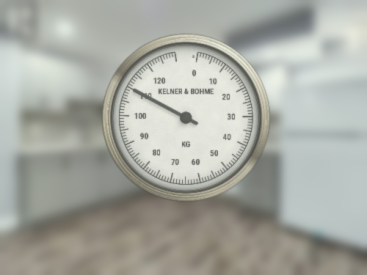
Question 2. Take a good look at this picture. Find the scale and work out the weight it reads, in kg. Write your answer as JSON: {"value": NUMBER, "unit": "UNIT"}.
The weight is {"value": 110, "unit": "kg"}
